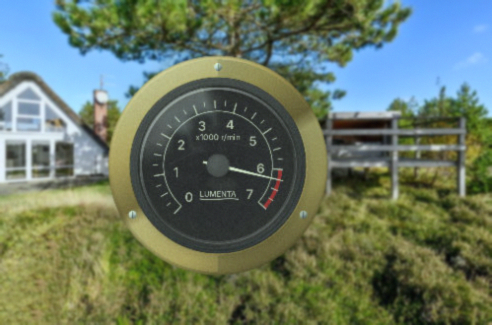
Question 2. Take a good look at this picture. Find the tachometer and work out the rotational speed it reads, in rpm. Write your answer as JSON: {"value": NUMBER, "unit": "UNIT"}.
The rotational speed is {"value": 6250, "unit": "rpm"}
